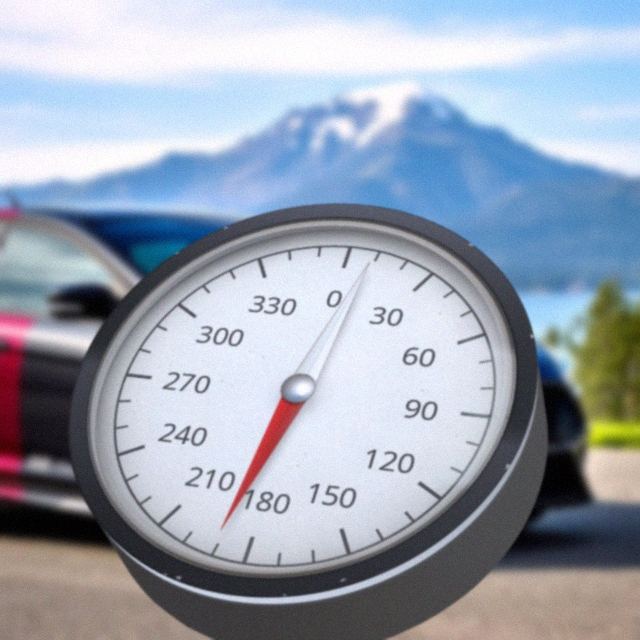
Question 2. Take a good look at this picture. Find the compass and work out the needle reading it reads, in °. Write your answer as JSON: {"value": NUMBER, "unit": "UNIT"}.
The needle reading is {"value": 190, "unit": "°"}
